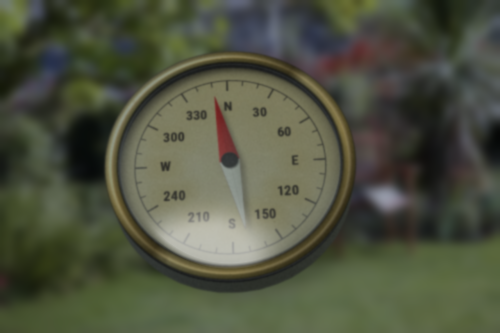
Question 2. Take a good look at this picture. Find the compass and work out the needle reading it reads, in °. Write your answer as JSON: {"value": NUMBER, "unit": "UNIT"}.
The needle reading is {"value": 350, "unit": "°"}
